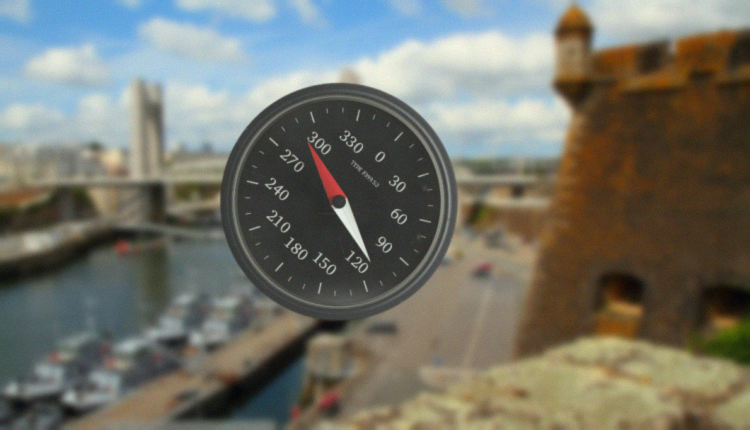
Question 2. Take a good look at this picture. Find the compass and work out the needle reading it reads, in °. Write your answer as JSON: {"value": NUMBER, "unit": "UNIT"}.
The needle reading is {"value": 290, "unit": "°"}
